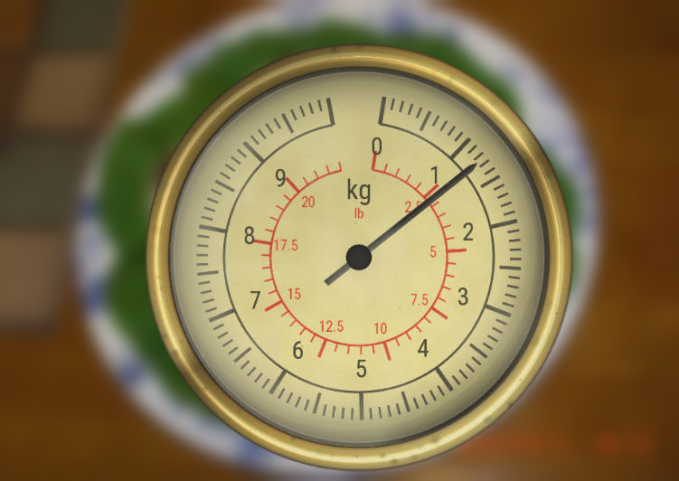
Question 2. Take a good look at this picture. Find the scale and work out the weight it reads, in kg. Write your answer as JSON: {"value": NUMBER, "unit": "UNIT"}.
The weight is {"value": 1.25, "unit": "kg"}
